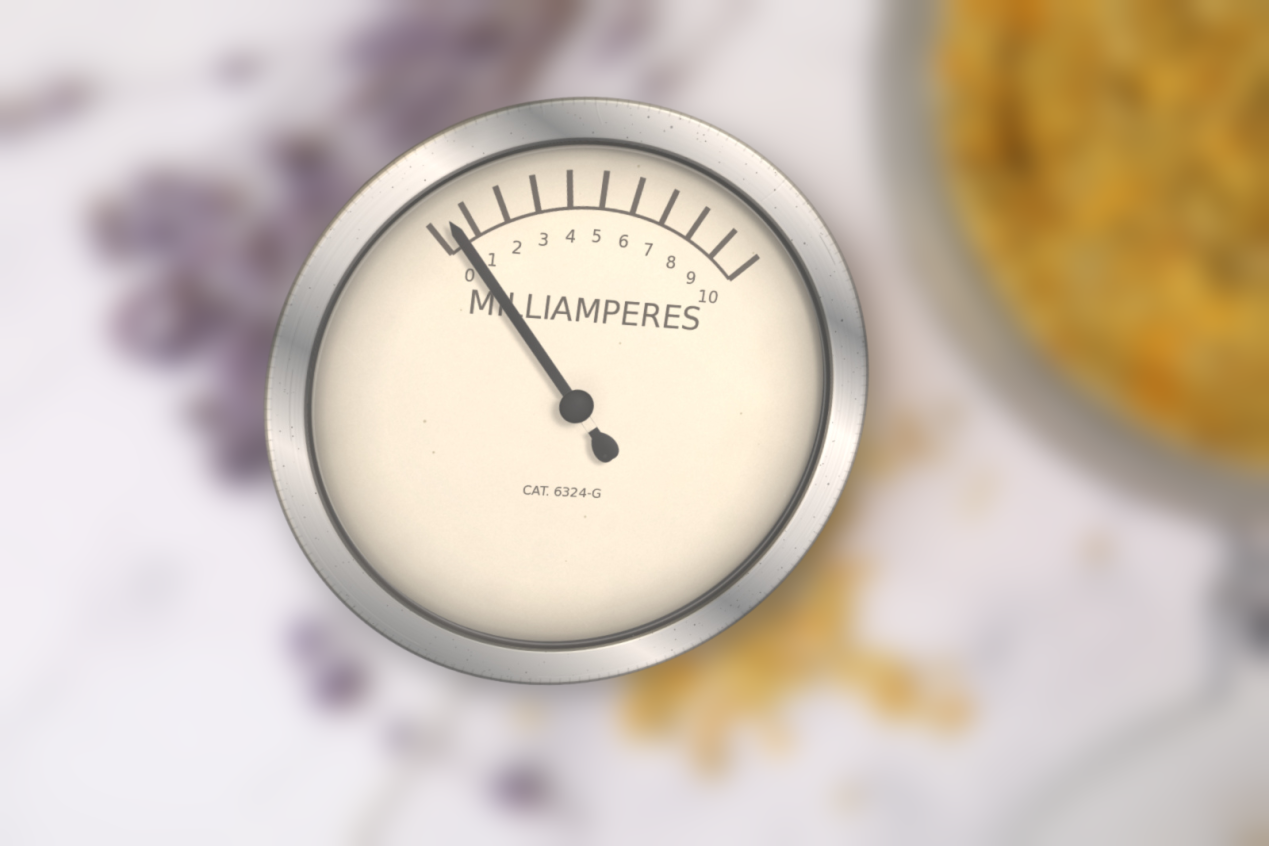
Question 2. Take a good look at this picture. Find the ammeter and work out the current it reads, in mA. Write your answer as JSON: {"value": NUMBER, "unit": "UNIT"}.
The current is {"value": 0.5, "unit": "mA"}
